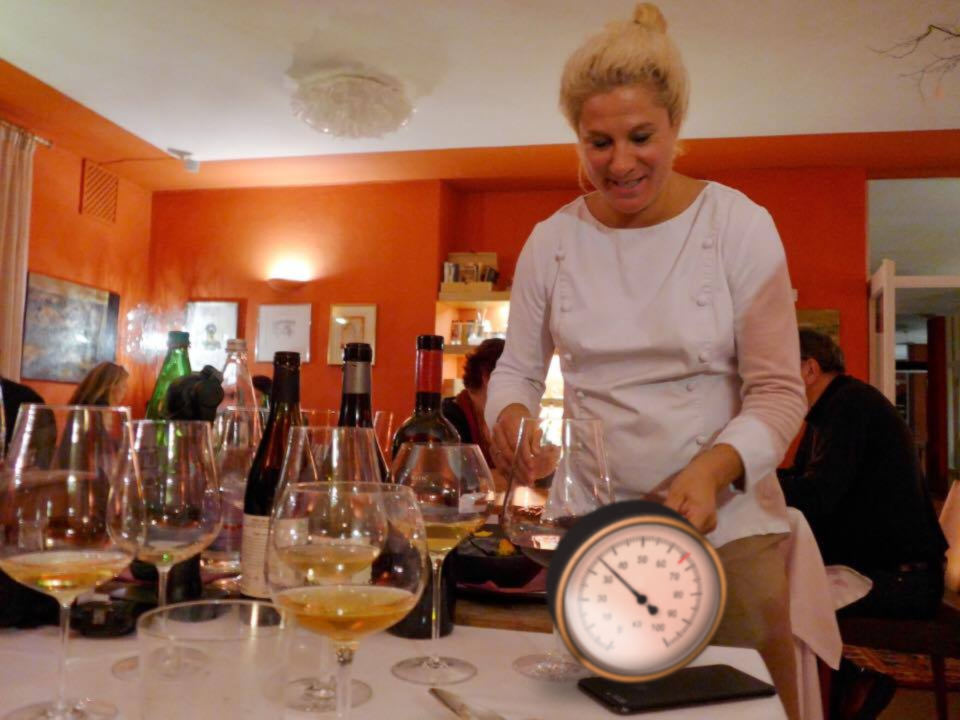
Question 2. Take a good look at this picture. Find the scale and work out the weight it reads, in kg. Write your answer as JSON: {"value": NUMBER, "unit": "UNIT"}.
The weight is {"value": 35, "unit": "kg"}
